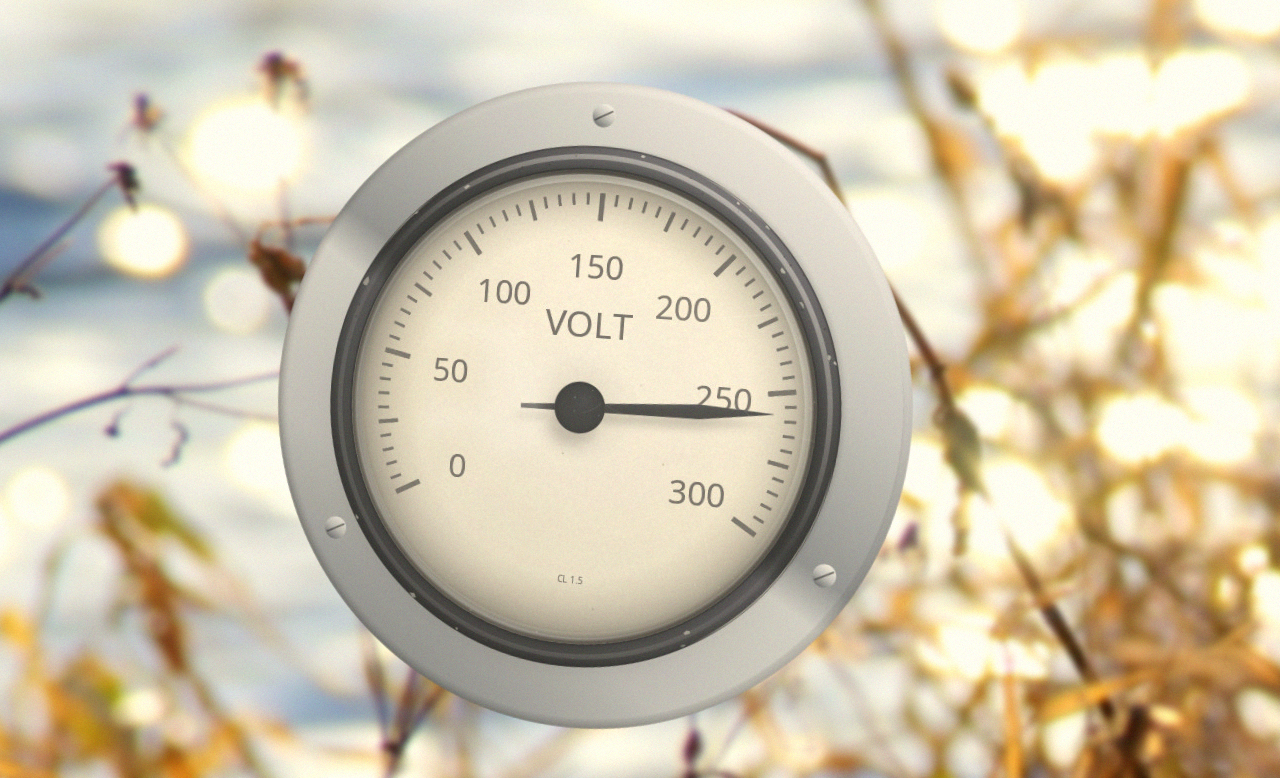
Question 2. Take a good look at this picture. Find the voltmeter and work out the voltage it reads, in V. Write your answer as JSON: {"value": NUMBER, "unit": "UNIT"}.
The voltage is {"value": 257.5, "unit": "V"}
